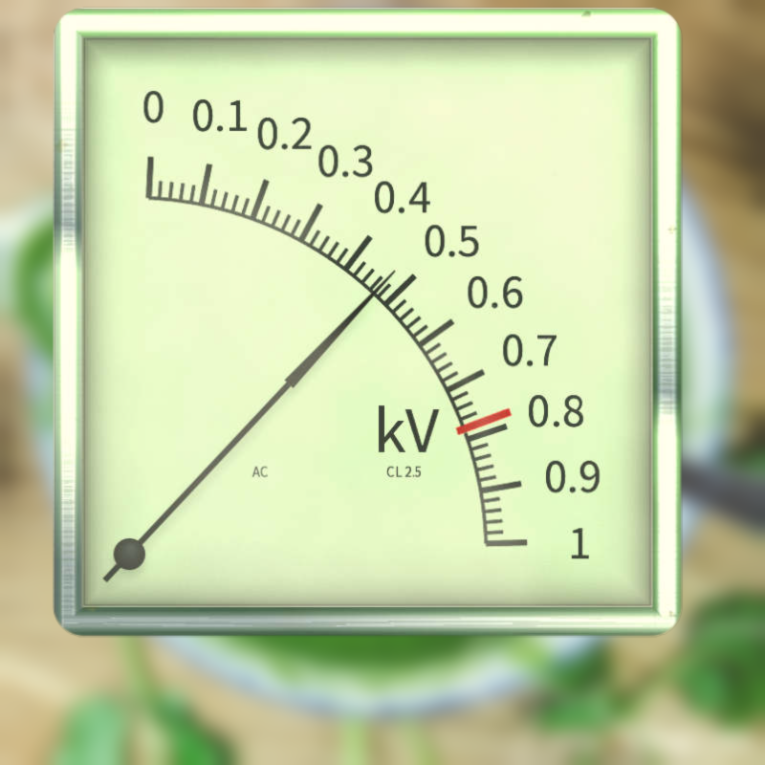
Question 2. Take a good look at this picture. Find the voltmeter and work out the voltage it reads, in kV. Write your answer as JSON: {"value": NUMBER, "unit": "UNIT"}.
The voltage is {"value": 0.47, "unit": "kV"}
